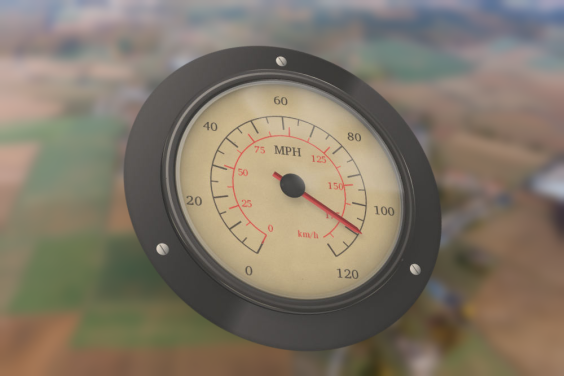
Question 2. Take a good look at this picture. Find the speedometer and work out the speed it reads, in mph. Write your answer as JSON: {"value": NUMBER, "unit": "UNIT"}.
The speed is {"value": 110, "unit": "mph"}
